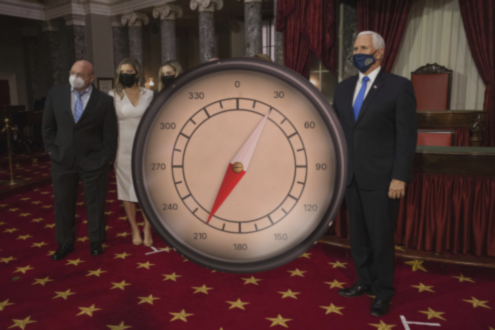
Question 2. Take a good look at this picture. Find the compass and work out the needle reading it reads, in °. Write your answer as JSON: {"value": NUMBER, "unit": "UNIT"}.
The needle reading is {"value": 210, "unit": "°"}
